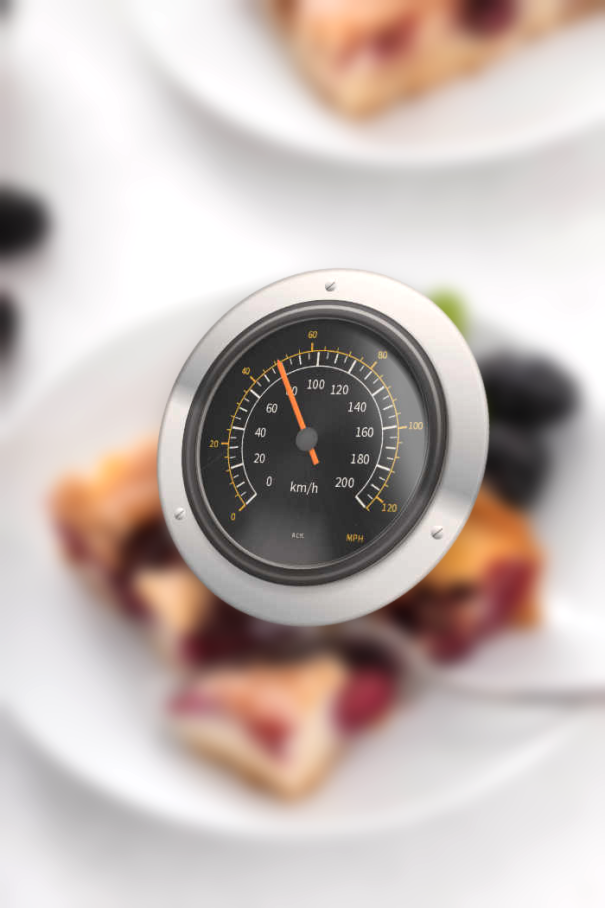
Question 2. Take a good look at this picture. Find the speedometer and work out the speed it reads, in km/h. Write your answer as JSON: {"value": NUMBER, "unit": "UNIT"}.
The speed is {"value": 80, "unit": "km/h"}
